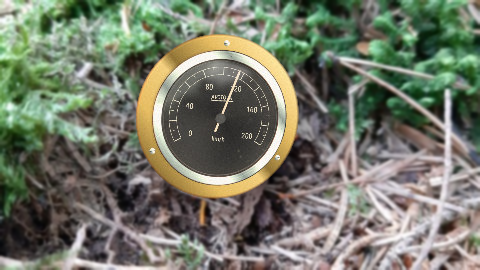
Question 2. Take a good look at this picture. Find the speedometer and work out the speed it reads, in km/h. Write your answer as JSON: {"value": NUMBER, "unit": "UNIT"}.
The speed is {"value": 115, "unit": "km/h"}
